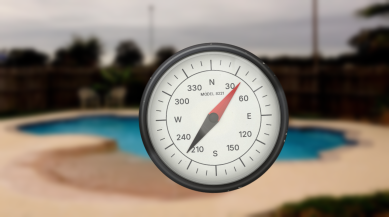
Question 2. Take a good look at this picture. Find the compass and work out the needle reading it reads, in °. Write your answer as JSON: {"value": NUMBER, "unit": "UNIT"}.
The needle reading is {"value": 40, "unit": "°"}
